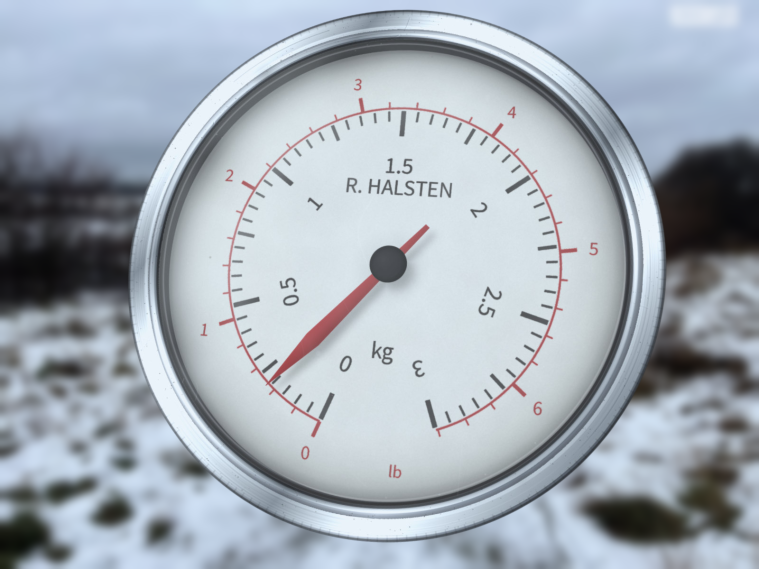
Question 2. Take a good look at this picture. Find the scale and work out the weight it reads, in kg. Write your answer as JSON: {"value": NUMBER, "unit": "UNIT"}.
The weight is {"value": 0.2, "unit": "kg"}
